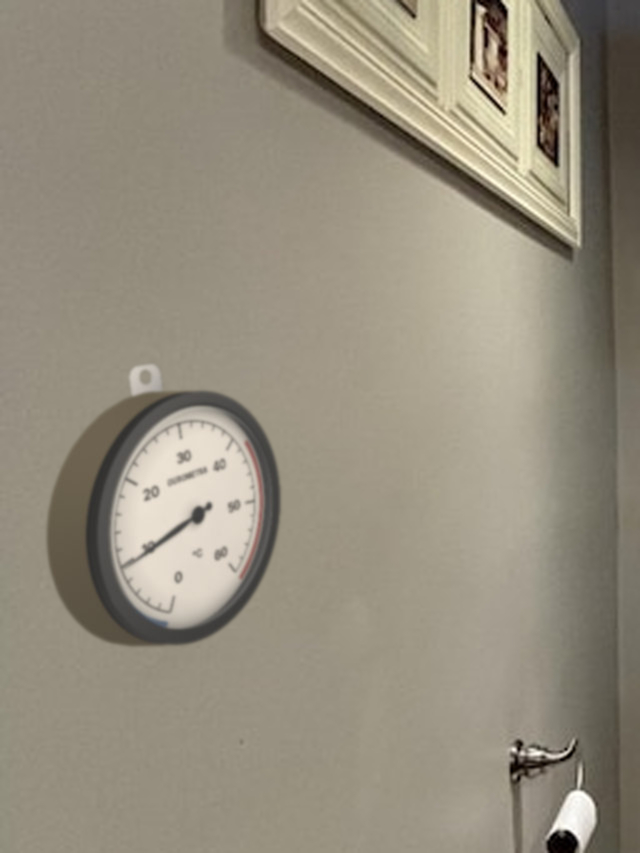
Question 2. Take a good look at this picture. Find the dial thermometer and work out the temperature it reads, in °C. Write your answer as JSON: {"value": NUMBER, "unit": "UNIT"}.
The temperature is {"value": 10, "unit": "°C"}
